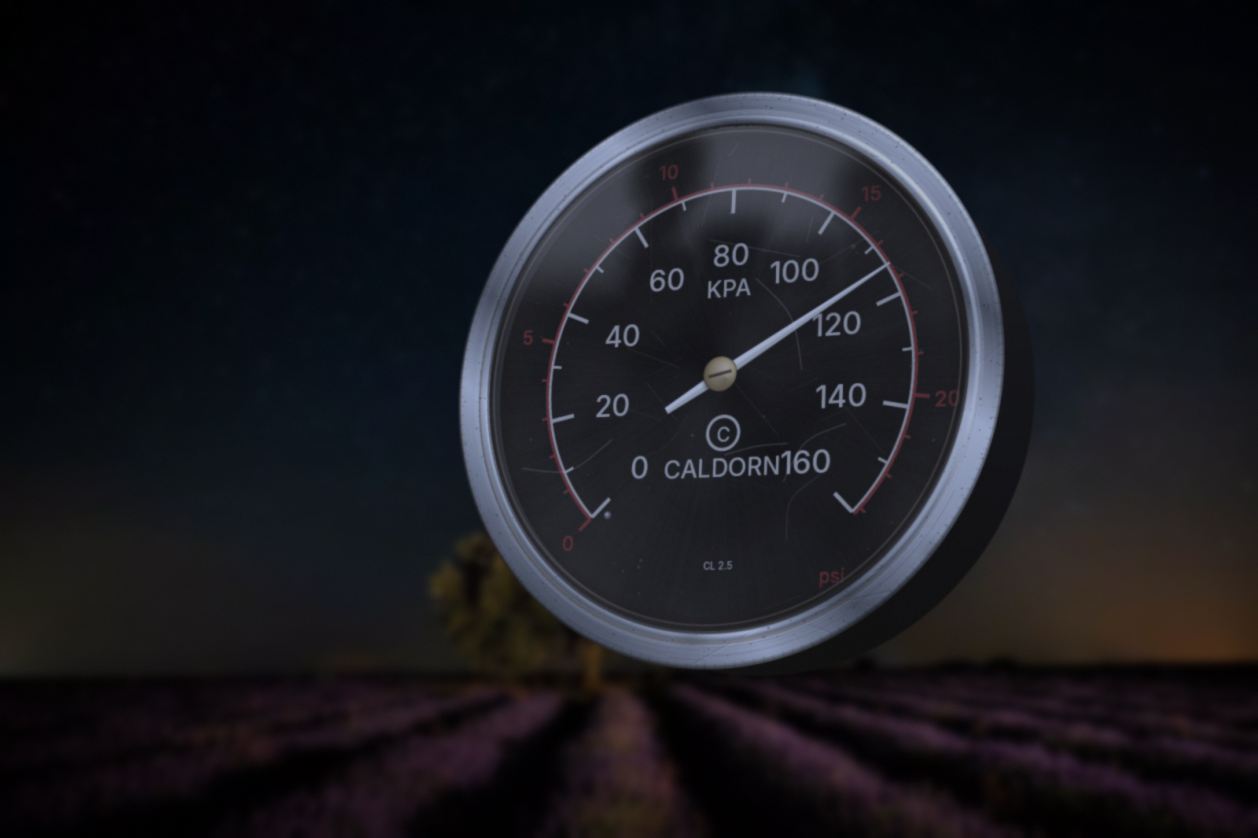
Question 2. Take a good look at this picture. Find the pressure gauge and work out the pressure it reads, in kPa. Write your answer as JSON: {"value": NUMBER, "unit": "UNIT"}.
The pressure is {"value": 115, "unit": "kPa"}
